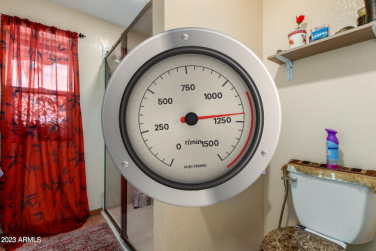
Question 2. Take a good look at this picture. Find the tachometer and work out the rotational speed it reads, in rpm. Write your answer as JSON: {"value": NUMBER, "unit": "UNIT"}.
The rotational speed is {"value": 1200, "unit": "rpm"}
